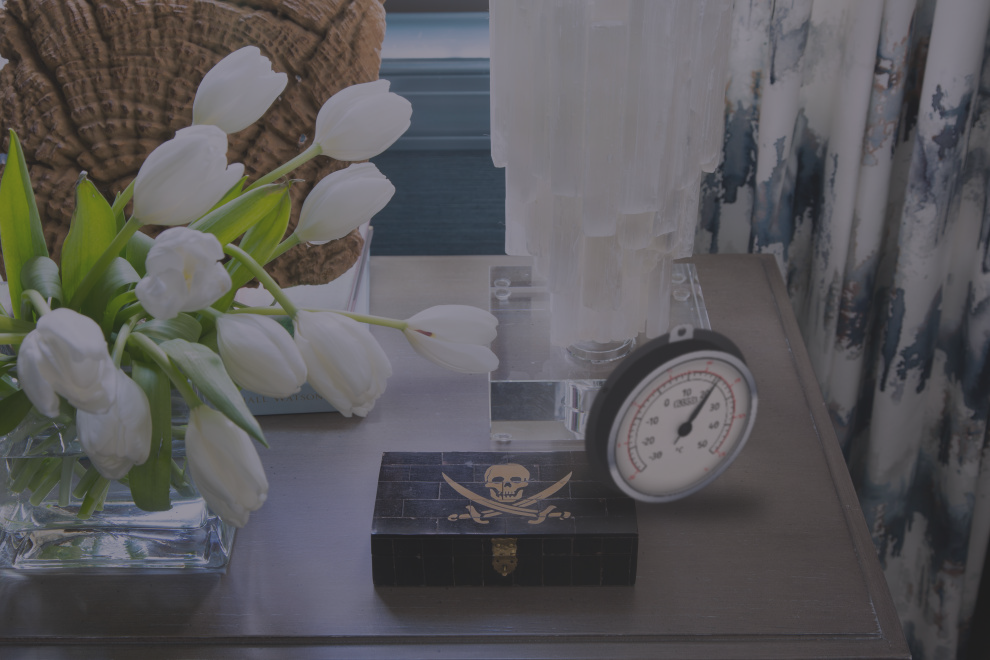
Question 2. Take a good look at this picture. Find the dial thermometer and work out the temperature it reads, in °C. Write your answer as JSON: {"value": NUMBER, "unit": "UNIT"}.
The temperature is {"value": 20, "unit": "°C"}
